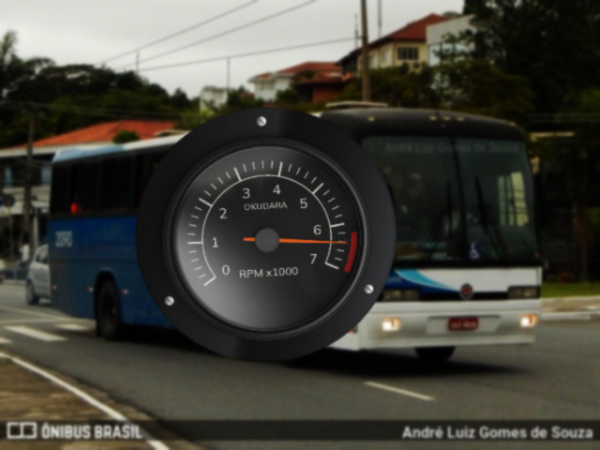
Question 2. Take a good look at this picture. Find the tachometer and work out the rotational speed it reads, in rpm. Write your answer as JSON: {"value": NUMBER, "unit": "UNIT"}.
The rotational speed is {"value": 6400, "unit": "rpm"}
